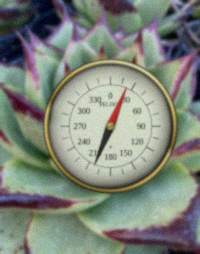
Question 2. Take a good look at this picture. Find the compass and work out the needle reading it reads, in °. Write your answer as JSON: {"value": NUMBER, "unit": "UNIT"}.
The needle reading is {"value": 22.5, "unit": "°"}
